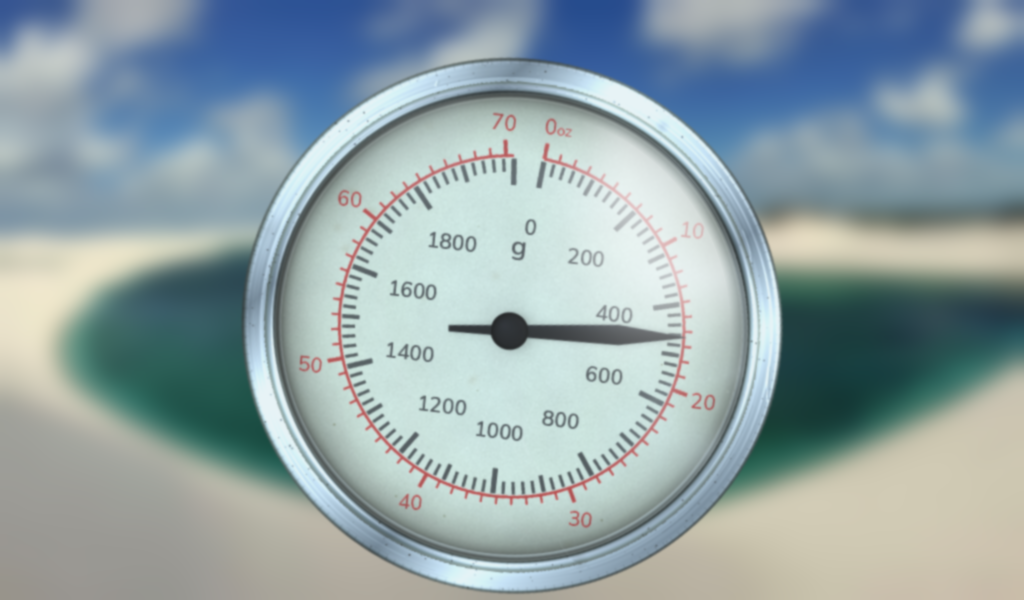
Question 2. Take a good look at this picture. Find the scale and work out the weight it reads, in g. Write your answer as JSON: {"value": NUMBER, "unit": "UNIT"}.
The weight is {"value": 460, "unit": "g"}
